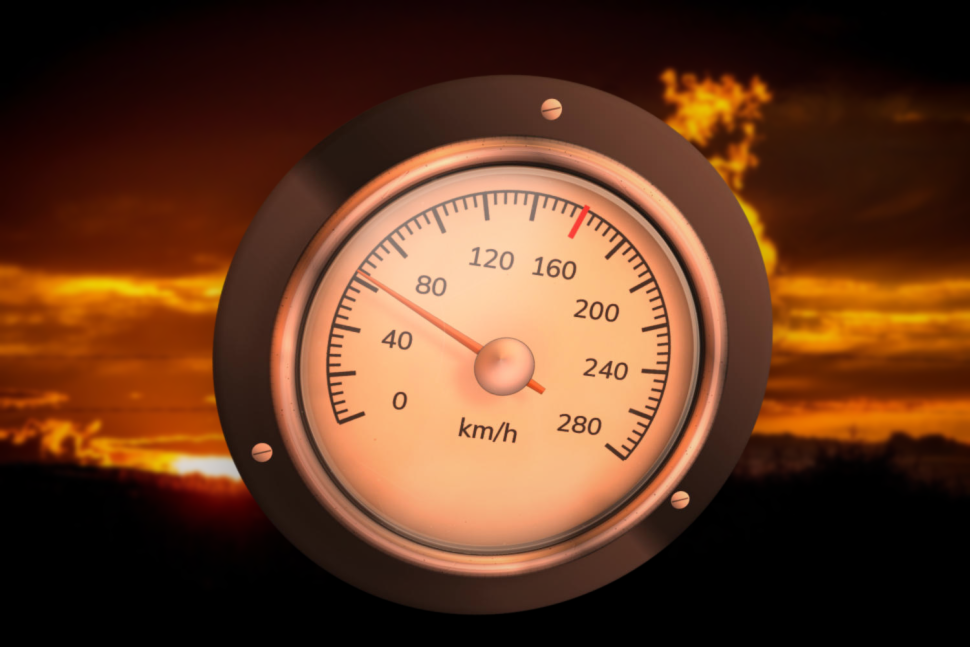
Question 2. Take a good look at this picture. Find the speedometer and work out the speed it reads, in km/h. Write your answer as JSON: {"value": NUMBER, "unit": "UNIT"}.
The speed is {"value": 64, "unit": "km/h"}
